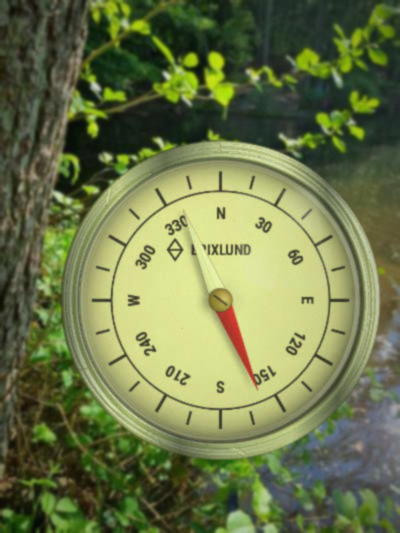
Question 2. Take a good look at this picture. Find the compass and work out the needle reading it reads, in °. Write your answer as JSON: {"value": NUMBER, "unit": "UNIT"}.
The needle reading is {"value": 157.5, "unit": "°"}
